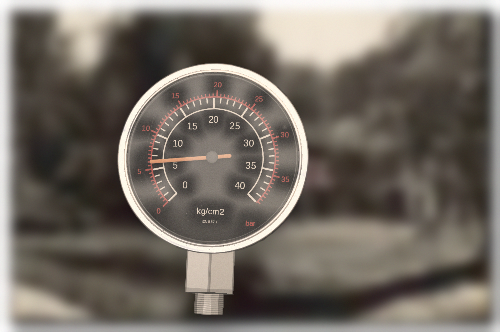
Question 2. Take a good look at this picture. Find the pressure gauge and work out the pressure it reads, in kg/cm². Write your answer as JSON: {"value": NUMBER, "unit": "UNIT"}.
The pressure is {"value": 6, "unit": "kg/cm²"}
